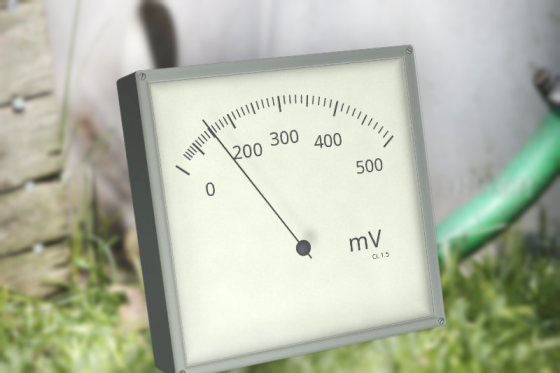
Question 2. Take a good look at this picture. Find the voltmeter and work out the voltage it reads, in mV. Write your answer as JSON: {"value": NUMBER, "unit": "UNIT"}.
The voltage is {"value": 150, "unit": "mV"}
